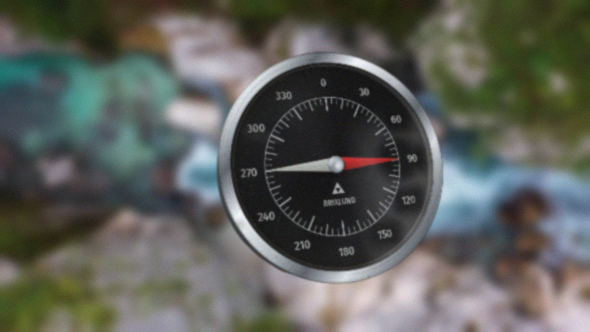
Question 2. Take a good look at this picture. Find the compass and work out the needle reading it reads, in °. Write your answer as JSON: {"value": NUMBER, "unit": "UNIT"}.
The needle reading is {"value": 90, "unit": "°"}
